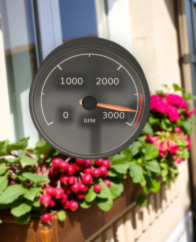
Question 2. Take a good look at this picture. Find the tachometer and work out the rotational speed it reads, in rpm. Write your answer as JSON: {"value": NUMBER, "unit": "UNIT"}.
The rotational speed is {"value": 2750, "unit": "rpm"}
